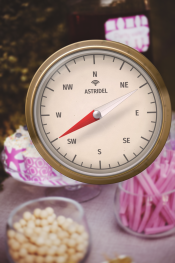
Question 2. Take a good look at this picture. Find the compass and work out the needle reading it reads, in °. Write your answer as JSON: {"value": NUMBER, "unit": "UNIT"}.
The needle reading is {"value": 240, "unit": "°"}
